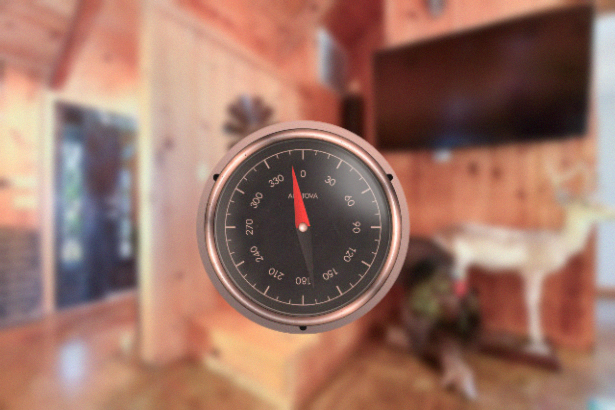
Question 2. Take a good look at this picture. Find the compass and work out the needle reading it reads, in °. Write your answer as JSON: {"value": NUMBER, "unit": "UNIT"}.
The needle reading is {"value": 350, "unit": "°"}
